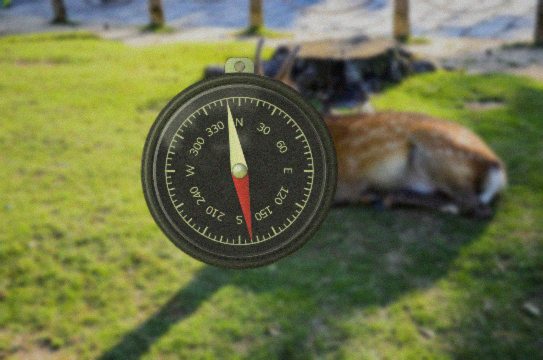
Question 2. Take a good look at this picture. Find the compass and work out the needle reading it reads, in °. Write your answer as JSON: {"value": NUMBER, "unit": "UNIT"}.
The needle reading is {"value": 170, "unit": "°"}
